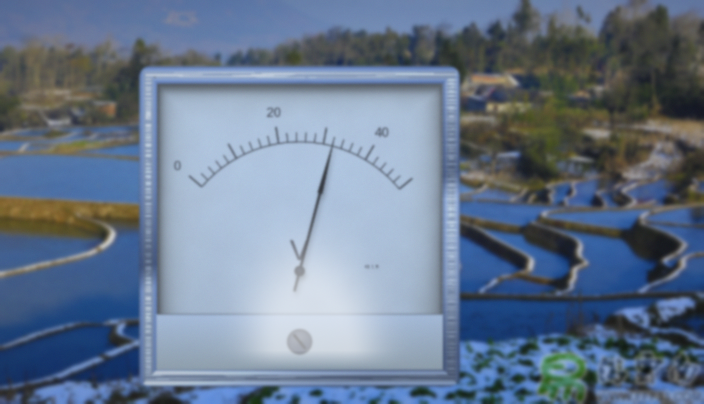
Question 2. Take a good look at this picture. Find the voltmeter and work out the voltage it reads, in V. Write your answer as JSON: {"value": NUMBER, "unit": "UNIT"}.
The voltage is {"value": 32, "unit": "V"}
